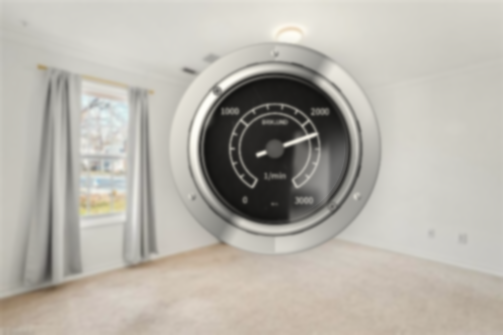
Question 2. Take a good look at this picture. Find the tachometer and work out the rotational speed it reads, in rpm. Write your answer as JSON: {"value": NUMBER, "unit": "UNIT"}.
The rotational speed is {"value": 2200, "unit": "rpm"}
